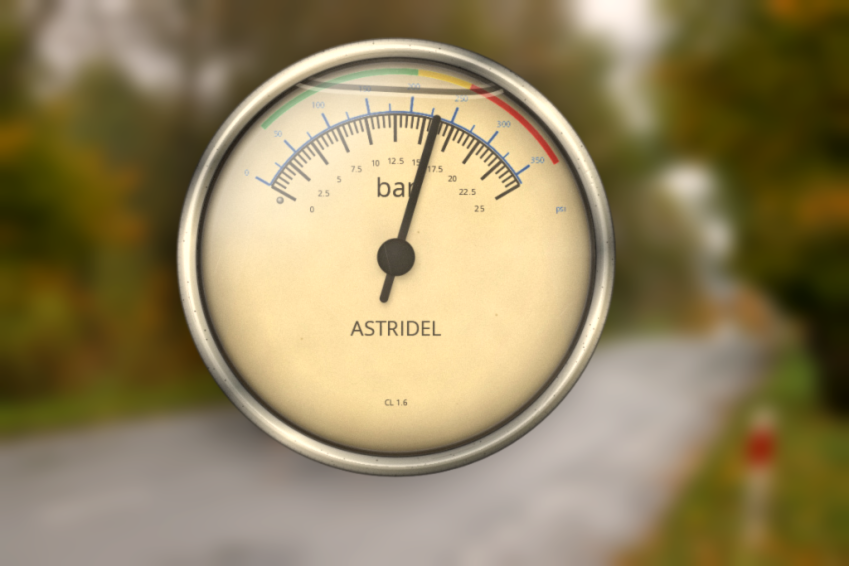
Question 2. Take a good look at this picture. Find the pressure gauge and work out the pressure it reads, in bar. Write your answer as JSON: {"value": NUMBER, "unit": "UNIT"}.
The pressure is {"value": 16, "unit": "bar"}
